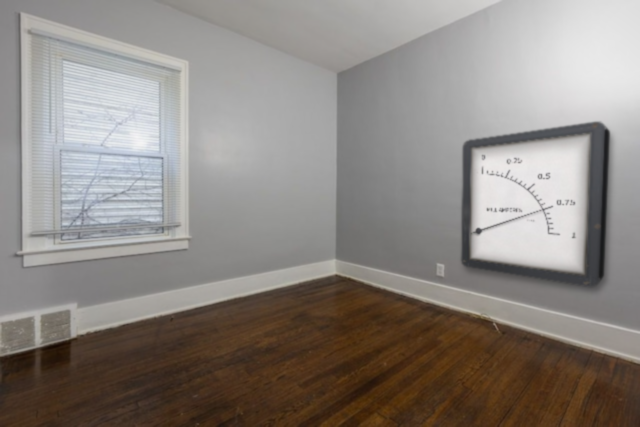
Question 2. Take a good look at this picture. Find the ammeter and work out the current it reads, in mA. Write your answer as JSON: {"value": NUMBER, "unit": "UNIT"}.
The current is {"value": 0.75, "unit": "mA"}
